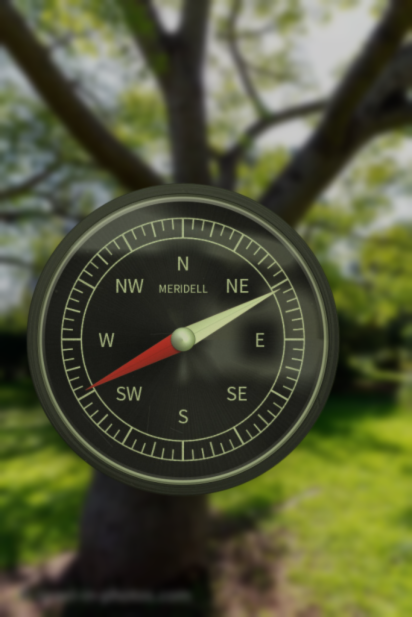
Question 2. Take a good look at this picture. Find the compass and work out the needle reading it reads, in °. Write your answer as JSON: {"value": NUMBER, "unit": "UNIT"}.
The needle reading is {"value": 242.5, "unit": "°"}
